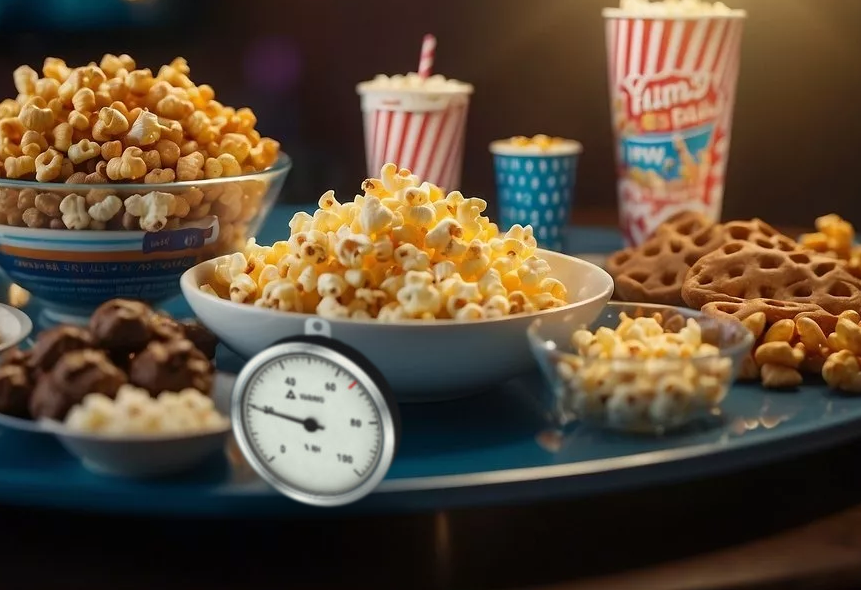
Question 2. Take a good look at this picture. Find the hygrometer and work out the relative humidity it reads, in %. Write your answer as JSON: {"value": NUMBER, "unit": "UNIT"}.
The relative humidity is {"value": 20, "unit": "%"}
